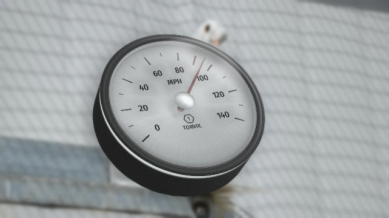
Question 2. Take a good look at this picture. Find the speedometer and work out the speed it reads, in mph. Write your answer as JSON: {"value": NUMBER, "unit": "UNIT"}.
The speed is {"value": 95, "unit": "mph"}
